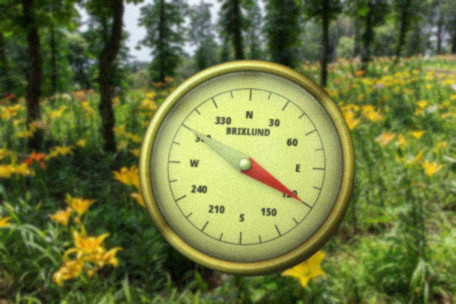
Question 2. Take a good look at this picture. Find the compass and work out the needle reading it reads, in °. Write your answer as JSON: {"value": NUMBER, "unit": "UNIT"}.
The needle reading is {"value": 120, "unit": "°"}
